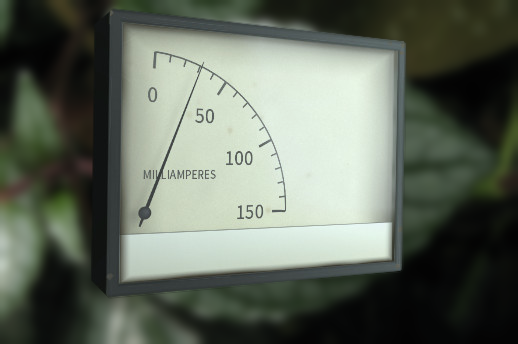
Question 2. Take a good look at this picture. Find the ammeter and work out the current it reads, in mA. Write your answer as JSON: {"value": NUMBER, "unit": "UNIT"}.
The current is {"value": 30, "unit": "mA"}
